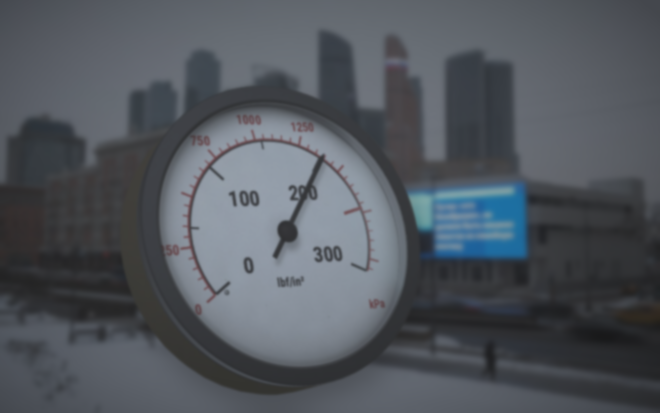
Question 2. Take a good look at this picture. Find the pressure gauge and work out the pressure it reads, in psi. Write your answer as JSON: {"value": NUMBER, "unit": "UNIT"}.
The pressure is {"value": 200, "unit": "psi"}
